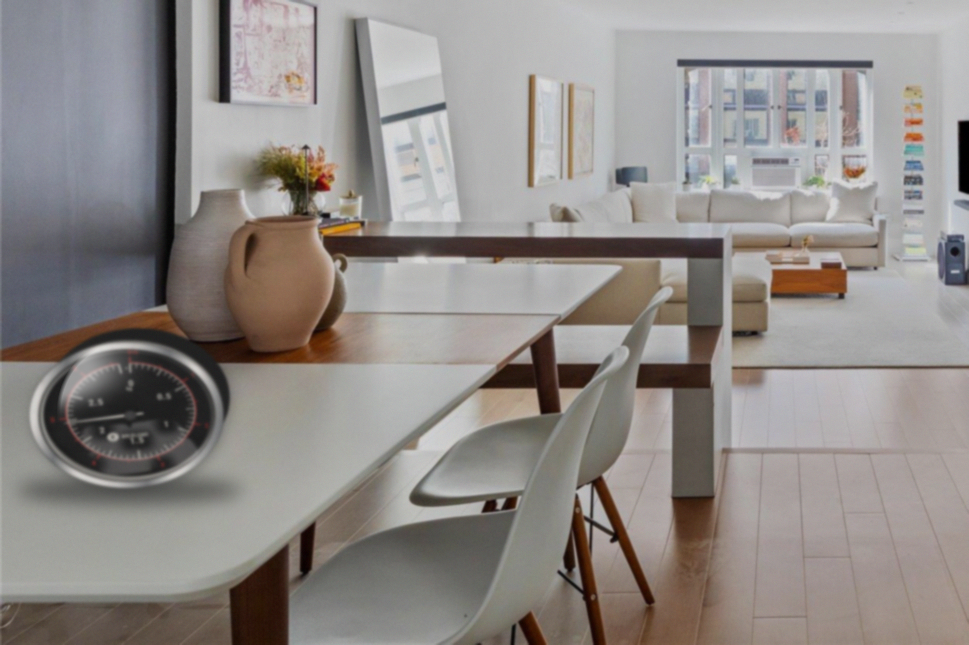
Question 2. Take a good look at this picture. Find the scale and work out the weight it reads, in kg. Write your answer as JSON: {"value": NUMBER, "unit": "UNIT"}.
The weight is {"value": 2.25, "unit": "kg"}
